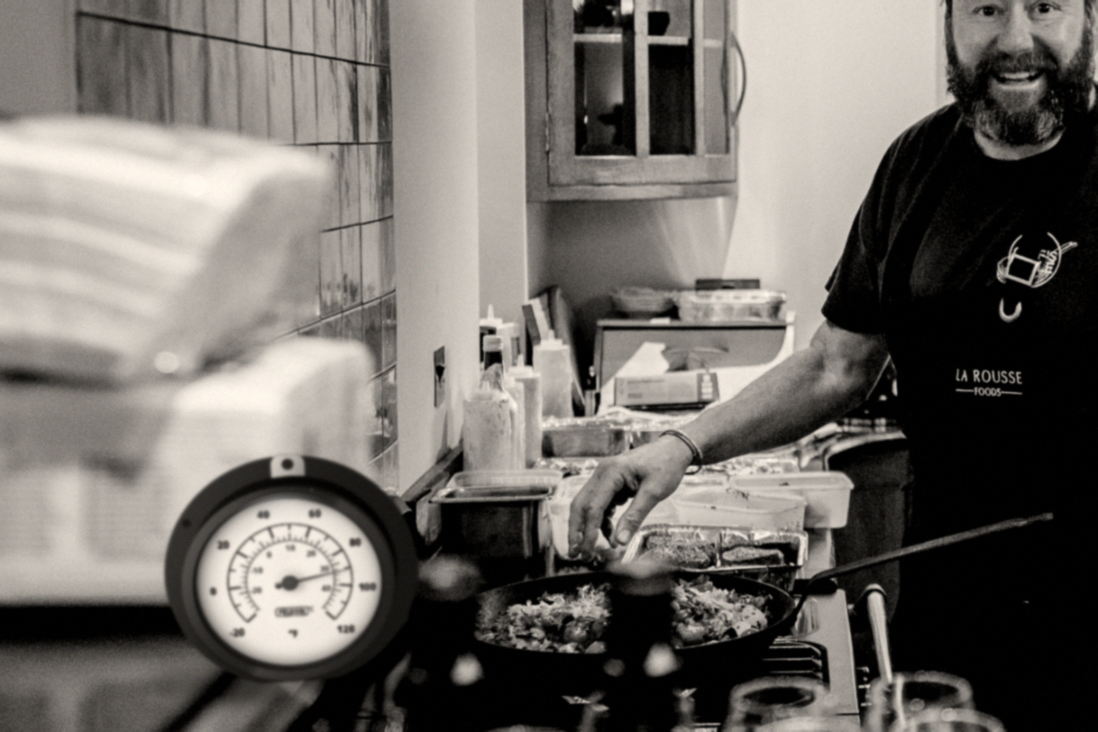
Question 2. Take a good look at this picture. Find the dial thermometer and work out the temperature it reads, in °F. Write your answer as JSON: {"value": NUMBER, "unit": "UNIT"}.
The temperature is {"value": 90, "unit": "°F"}
